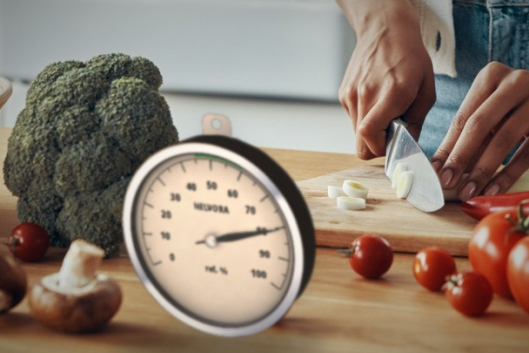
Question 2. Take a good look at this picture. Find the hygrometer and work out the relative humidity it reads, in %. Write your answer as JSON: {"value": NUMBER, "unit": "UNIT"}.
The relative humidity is {"value": 80, "unit": "%"}
